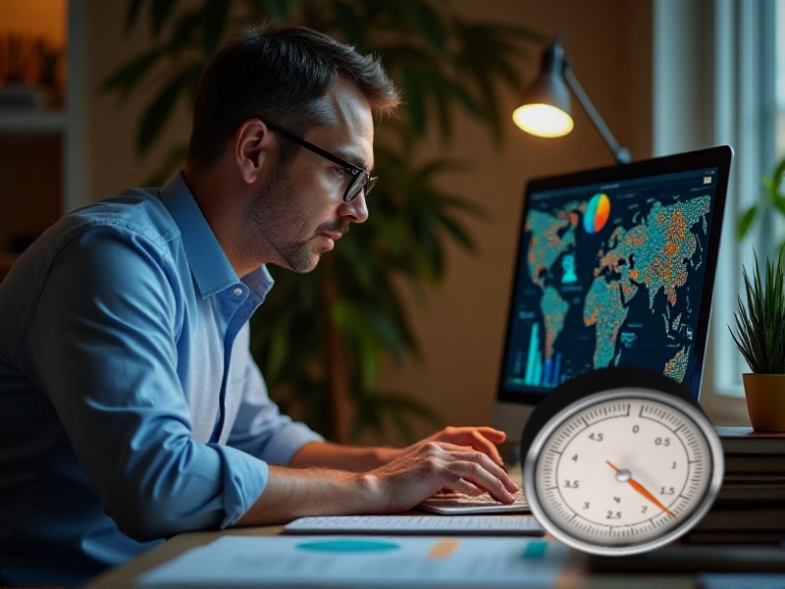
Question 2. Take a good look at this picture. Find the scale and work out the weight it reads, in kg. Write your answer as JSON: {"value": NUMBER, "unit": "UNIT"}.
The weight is {"value": 1.75, "unit": "kg"}
